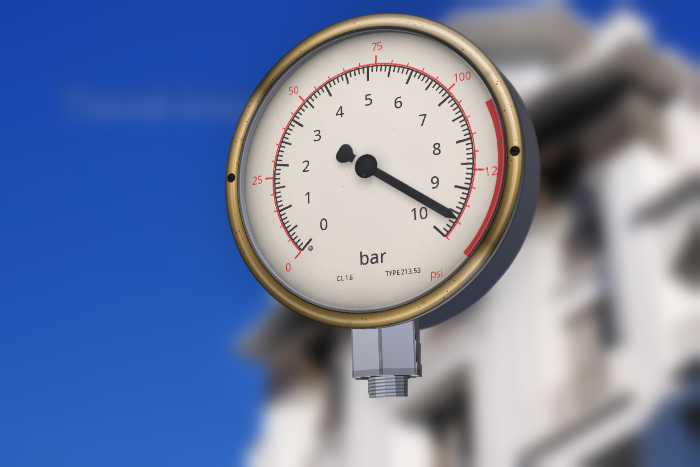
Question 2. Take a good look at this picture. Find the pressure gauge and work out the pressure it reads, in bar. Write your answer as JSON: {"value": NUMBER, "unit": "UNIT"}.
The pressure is {"value": 9.6, "unit": "bar"}
